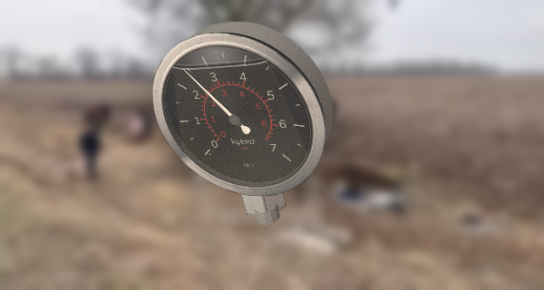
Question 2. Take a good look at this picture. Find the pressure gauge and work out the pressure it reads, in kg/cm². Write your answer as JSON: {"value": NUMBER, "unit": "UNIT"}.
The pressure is {"value": 2.5, "unit": "kg/cm²"}
